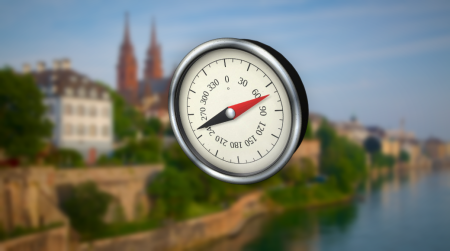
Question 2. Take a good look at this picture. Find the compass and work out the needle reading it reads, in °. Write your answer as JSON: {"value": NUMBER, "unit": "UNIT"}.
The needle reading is {"value": 70, "unit": "°"}
